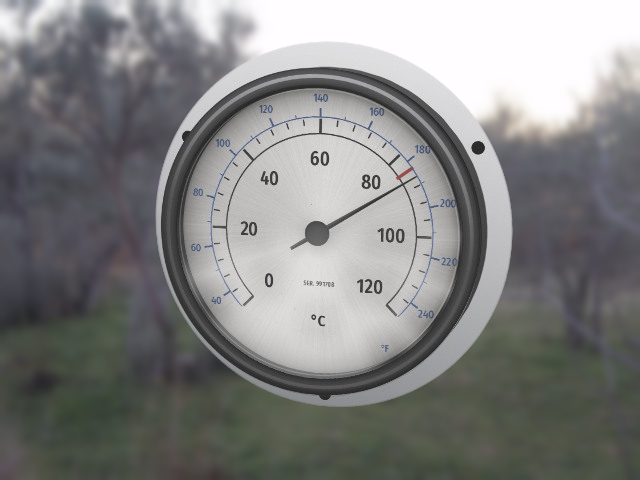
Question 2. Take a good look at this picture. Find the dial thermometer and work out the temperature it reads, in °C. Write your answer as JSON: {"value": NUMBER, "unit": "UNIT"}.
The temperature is {"value": 86, "unit": "°C"}
